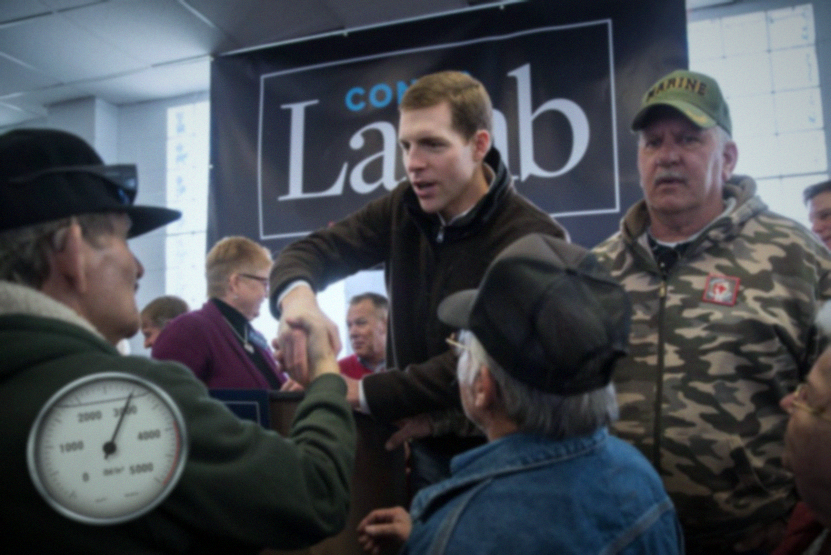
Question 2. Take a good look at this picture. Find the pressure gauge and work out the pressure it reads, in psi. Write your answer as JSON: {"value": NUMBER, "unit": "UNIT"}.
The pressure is {"value": 3000, "unit": "psi"}
